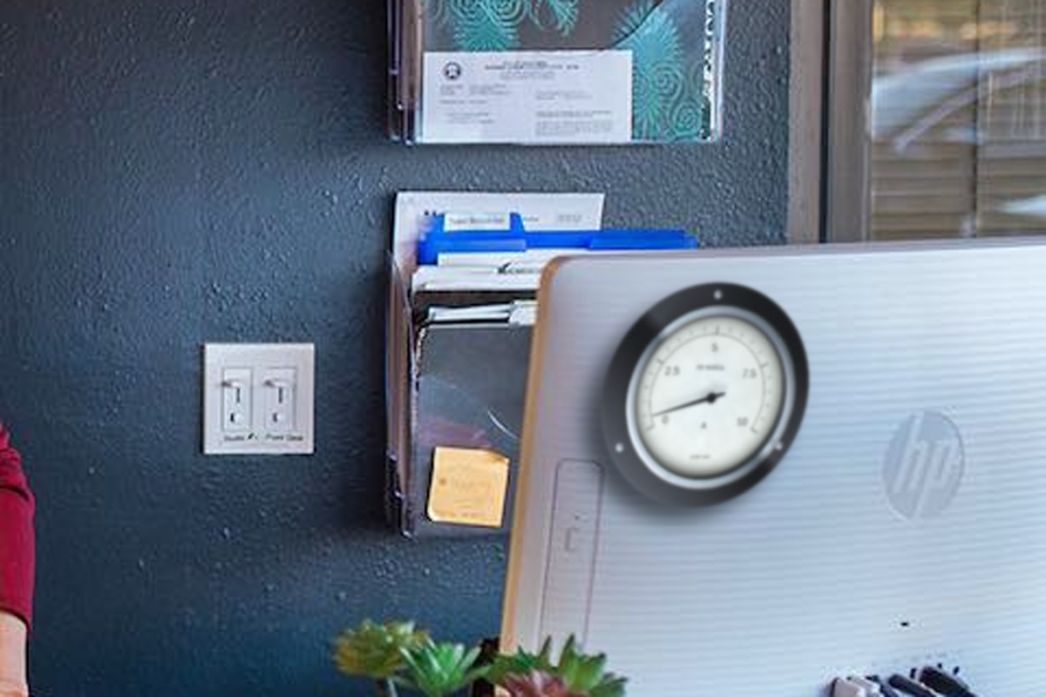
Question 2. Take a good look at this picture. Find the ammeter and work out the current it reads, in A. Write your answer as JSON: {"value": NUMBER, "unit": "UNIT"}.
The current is {"value": 0.5, "unit": "A"}
